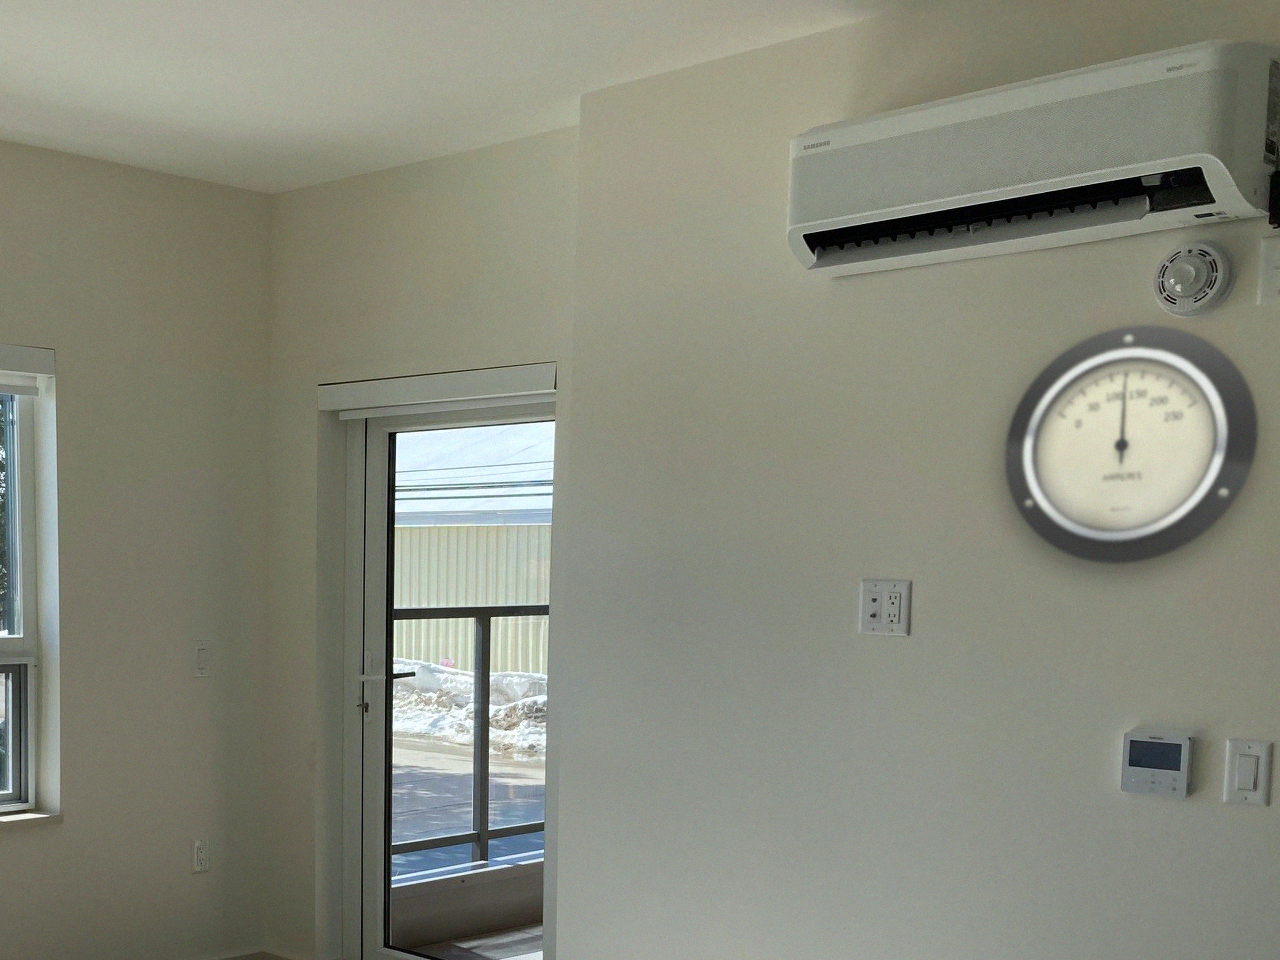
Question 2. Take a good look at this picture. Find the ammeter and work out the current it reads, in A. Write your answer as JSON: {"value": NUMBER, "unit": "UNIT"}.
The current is {"value": 125, "unit": "A"}
